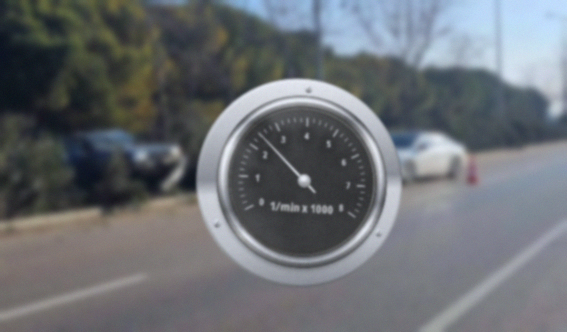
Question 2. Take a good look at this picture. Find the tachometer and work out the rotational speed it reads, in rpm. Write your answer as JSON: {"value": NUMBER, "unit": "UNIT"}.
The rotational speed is {"value": 2400, "unit": "rpm"}
